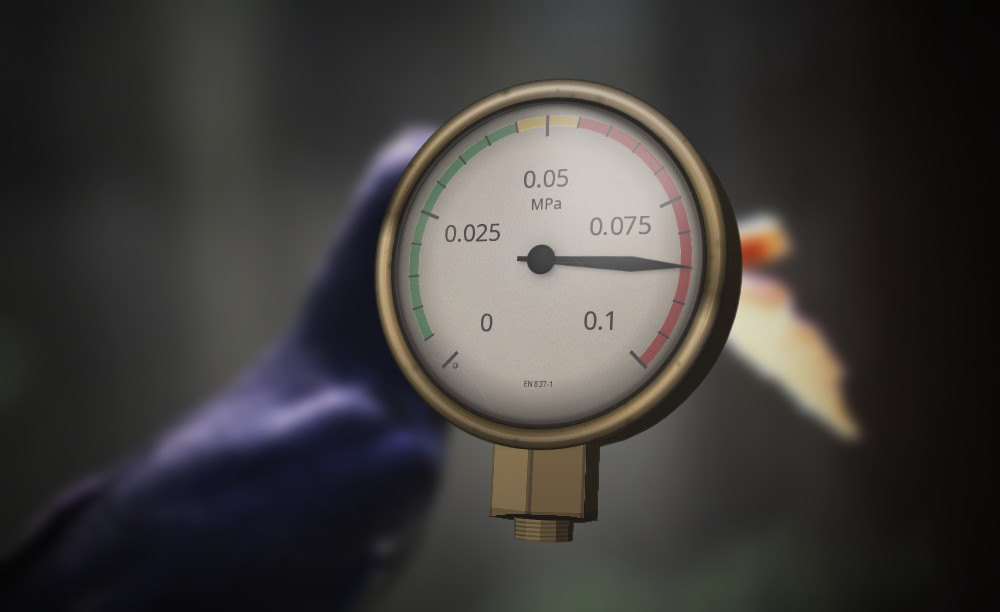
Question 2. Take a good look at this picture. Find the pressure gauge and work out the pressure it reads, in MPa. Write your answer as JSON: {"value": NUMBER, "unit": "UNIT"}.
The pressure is {"value": 0.085, "unit": "MPa"}
